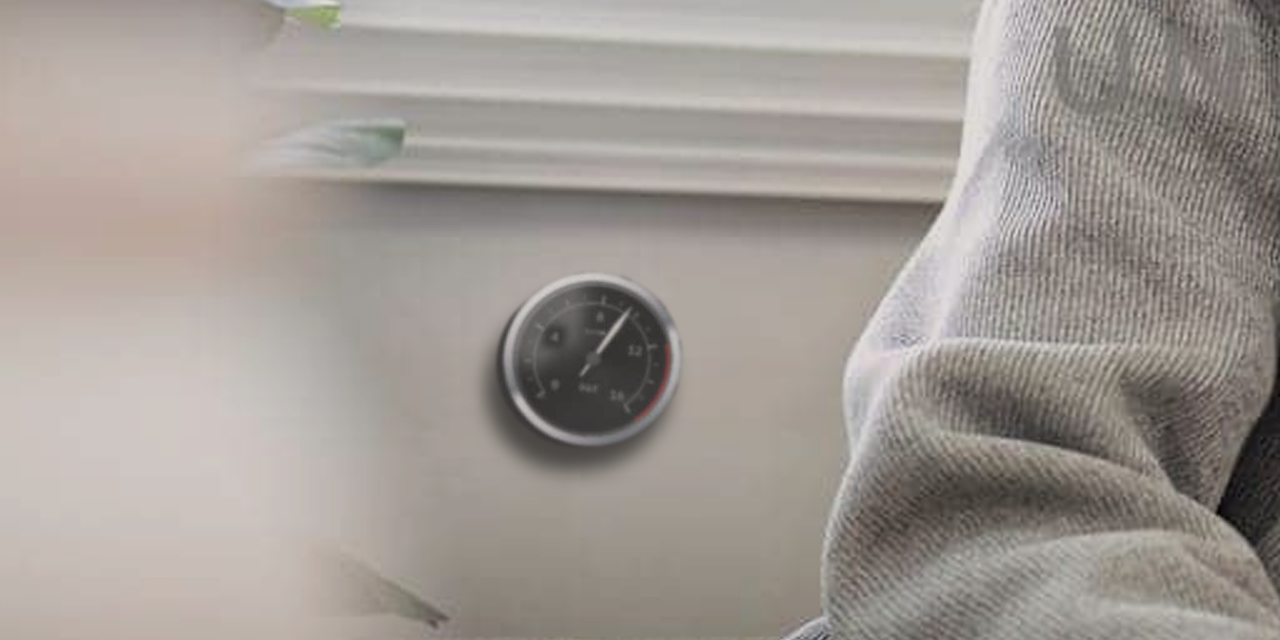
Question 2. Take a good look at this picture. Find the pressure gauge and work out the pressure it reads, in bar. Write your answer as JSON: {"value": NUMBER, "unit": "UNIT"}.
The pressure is {"value": 9.5, "unit": "bar"}
